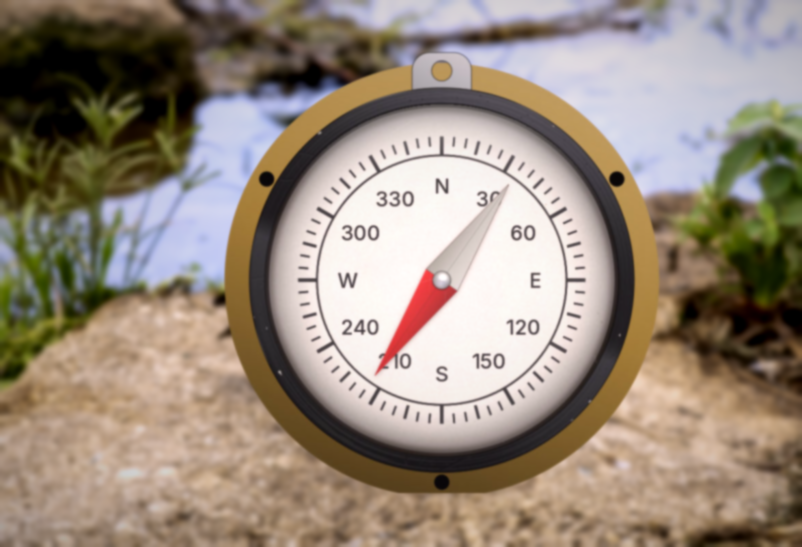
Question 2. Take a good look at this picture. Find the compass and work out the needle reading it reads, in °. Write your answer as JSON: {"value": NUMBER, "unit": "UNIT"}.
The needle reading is {"value": 215, "unit": "°"}
